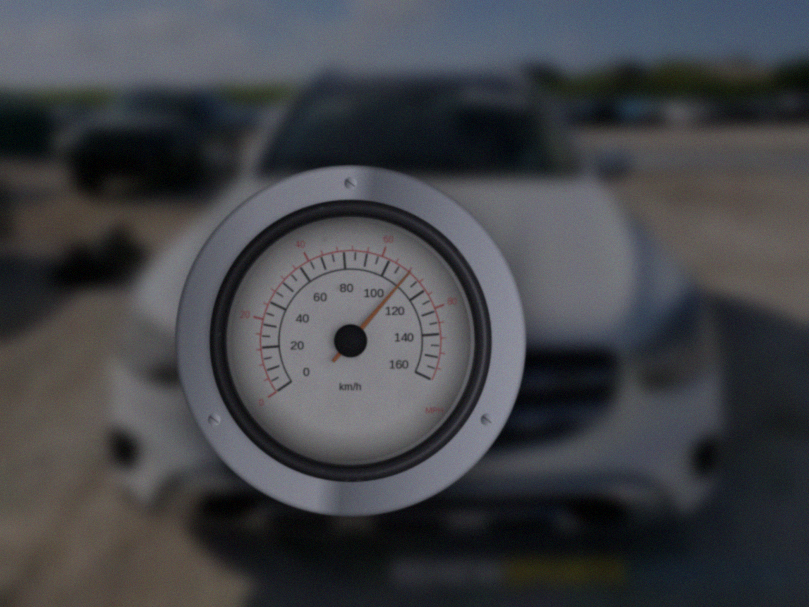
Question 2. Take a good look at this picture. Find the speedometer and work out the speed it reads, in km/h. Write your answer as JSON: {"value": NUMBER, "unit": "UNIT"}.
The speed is {"value": 110, "unit": "km/h"}
